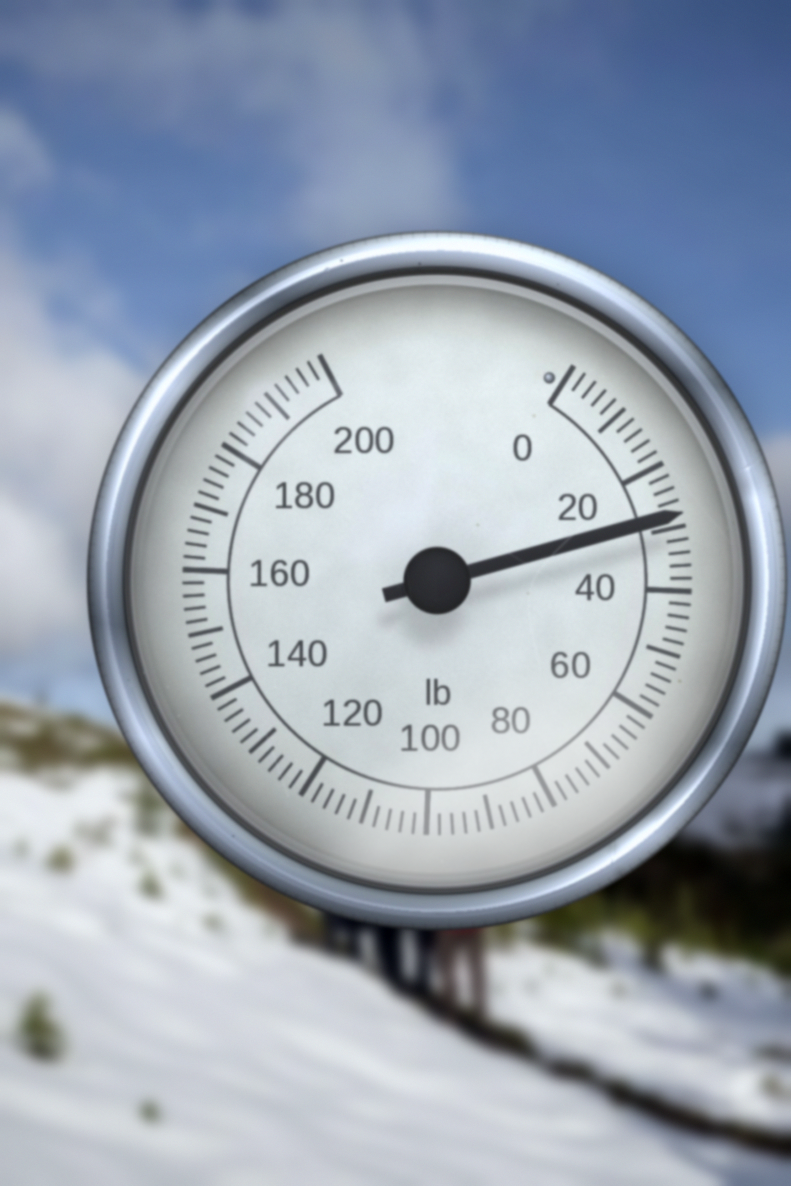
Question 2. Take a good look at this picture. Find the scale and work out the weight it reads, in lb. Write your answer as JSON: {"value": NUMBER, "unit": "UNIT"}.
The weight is {"value": 28, "unit": "lb"}
